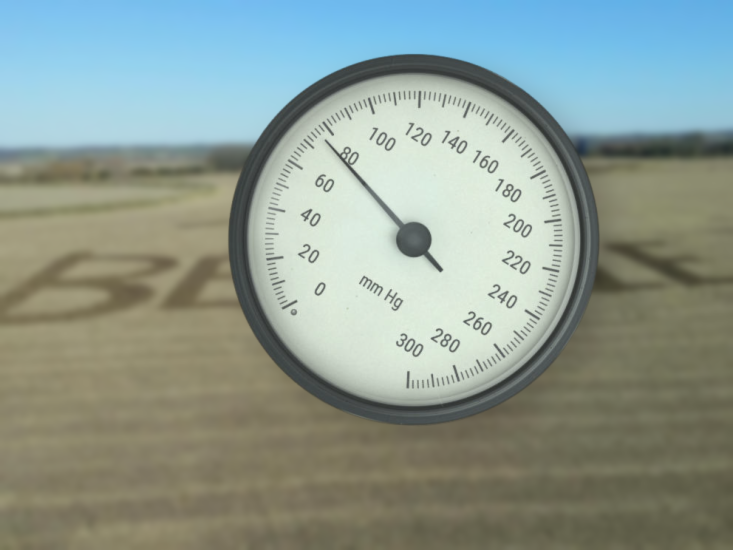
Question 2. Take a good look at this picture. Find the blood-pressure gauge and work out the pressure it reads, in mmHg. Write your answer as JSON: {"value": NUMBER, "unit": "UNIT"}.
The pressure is {"value": 76, "unit": "mmHg"}
